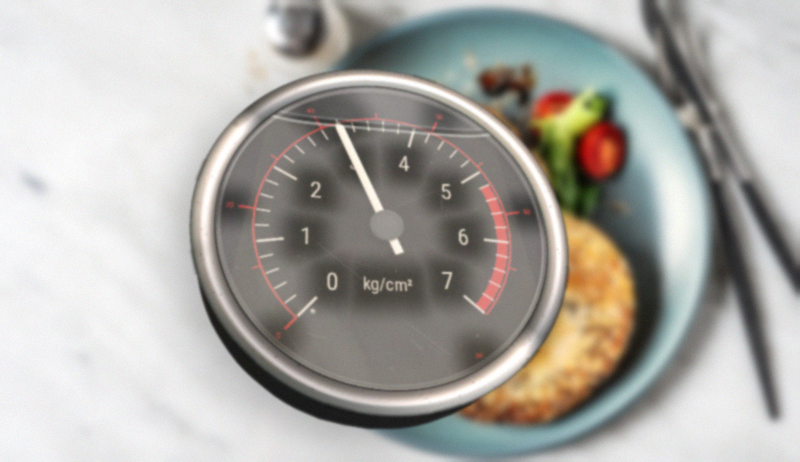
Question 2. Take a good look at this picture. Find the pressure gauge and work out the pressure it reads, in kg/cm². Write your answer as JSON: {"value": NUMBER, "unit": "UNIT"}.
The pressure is {"value": 3, "unit": "kg/cm²"}
